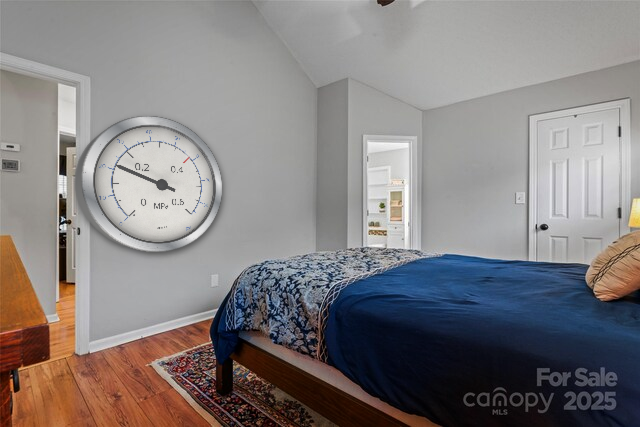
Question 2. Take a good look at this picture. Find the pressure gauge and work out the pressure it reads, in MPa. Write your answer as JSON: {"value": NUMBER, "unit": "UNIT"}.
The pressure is {"value": 0.15, "unit": "MPa"}
